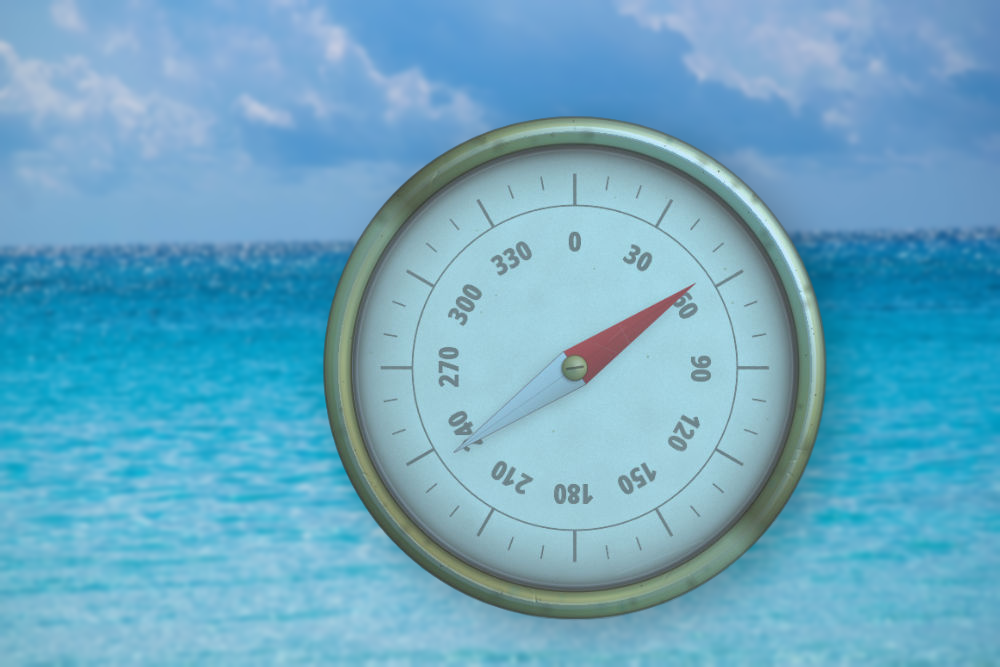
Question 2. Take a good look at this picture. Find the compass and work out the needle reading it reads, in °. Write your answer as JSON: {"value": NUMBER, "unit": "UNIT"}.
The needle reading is {"value": 55, "unit": "°"}
